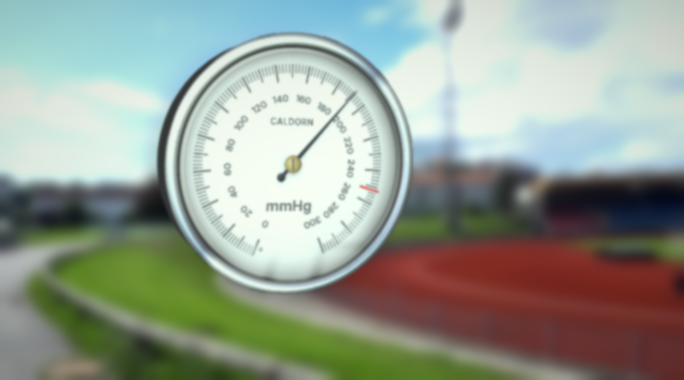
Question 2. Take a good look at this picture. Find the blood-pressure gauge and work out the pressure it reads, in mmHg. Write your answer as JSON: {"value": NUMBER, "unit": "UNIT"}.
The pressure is {"value": 190, "unit": "mmHg"}
